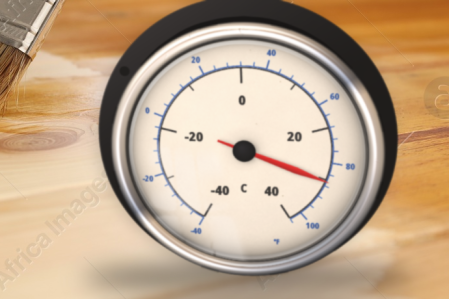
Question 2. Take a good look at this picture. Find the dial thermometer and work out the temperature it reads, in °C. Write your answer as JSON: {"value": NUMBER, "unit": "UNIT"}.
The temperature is {"value": 30, "unit": "°C"}
